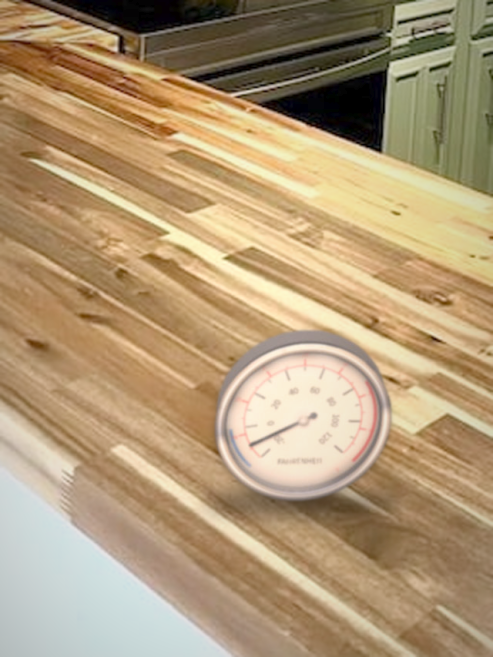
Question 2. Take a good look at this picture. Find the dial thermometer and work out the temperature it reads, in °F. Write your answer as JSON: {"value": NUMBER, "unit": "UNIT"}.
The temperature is {"value": -10, "unit": "°F"}
